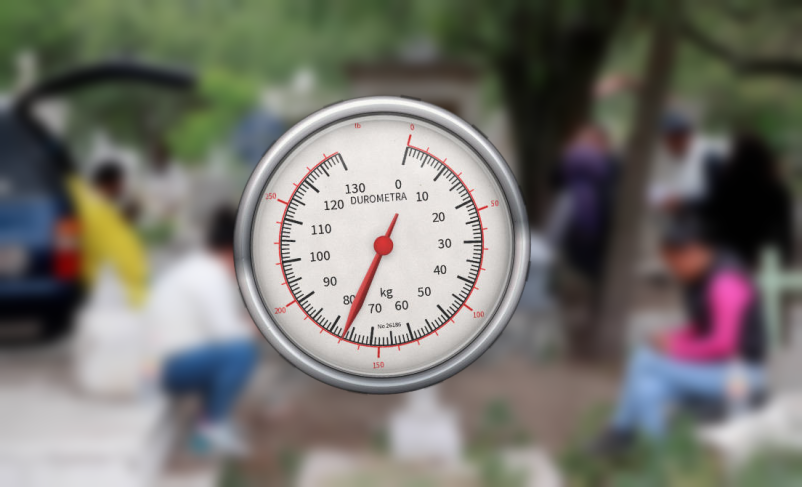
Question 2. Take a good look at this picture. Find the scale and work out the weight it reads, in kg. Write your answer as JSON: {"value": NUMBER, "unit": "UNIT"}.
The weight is {"value": 77, "unit": "kg"}
